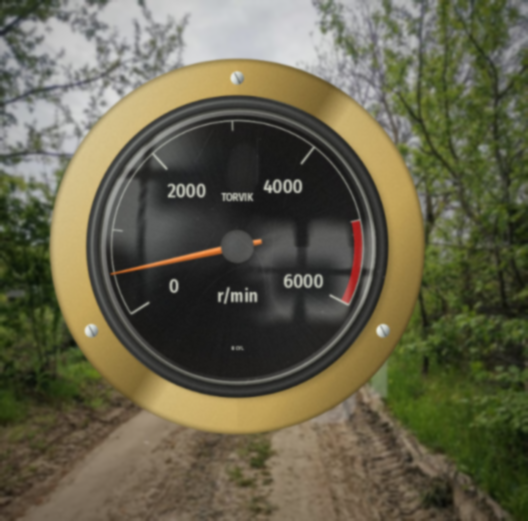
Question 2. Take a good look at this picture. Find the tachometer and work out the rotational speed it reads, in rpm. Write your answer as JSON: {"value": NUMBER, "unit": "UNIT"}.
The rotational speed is {"value": 500, "unit": "rpm"}
